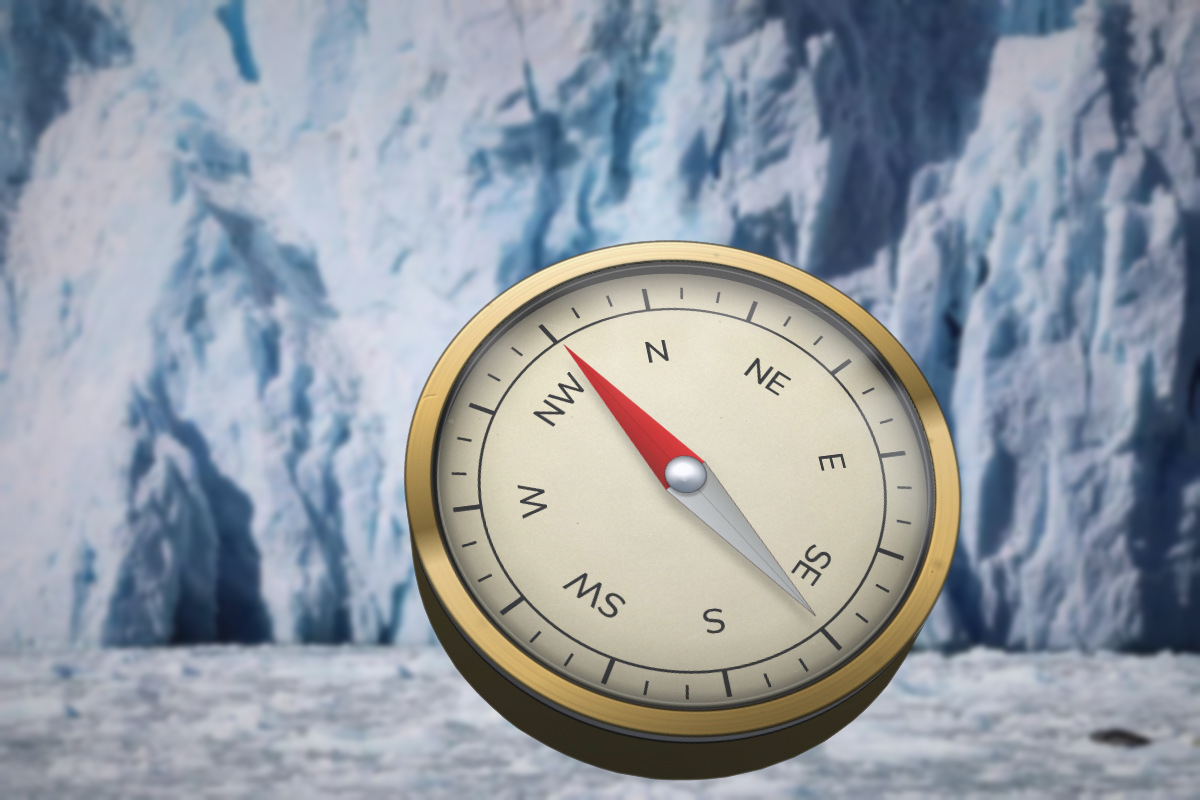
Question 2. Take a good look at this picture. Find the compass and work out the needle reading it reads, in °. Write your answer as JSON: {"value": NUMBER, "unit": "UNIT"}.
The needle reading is {"value": 330, "unit": "°"}
